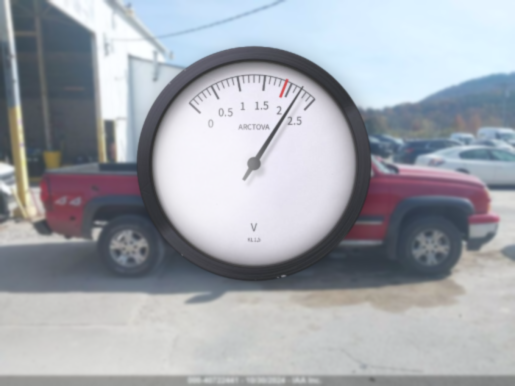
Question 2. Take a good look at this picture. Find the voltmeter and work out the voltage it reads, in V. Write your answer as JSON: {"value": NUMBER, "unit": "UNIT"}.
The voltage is {"value": 2.2, "unit": "V"}
